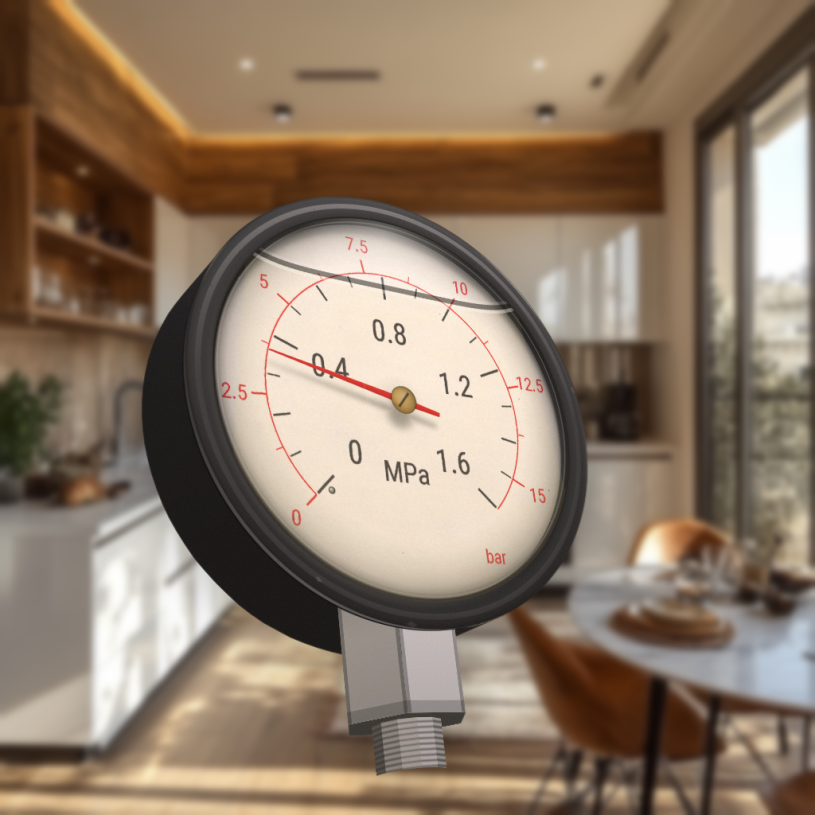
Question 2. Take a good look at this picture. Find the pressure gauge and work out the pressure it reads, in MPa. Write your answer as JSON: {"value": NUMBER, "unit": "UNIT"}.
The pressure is {"value": 0.35, "unit": "MPa"}
